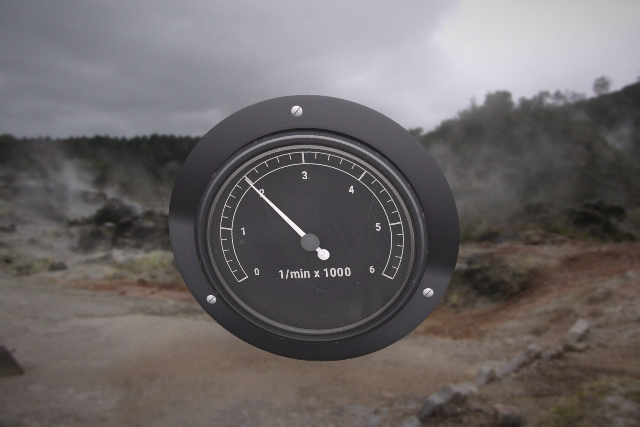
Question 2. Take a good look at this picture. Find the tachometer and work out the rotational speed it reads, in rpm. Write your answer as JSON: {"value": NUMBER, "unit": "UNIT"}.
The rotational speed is {"value": 2000, "unit": "rpm"}
